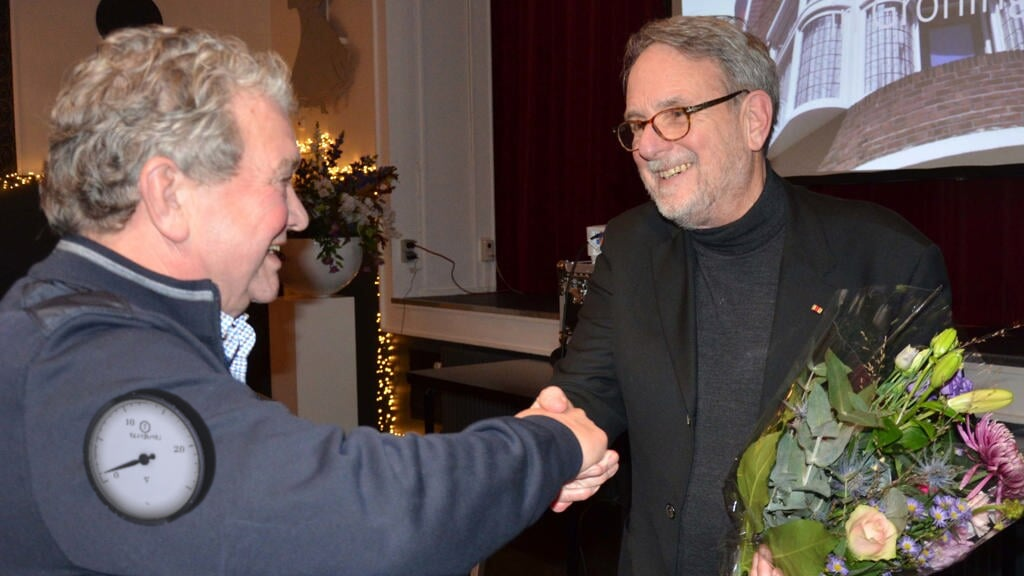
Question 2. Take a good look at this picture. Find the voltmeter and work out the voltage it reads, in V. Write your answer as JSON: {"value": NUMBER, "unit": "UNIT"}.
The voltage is {"value": 1, "unit": "V"}
